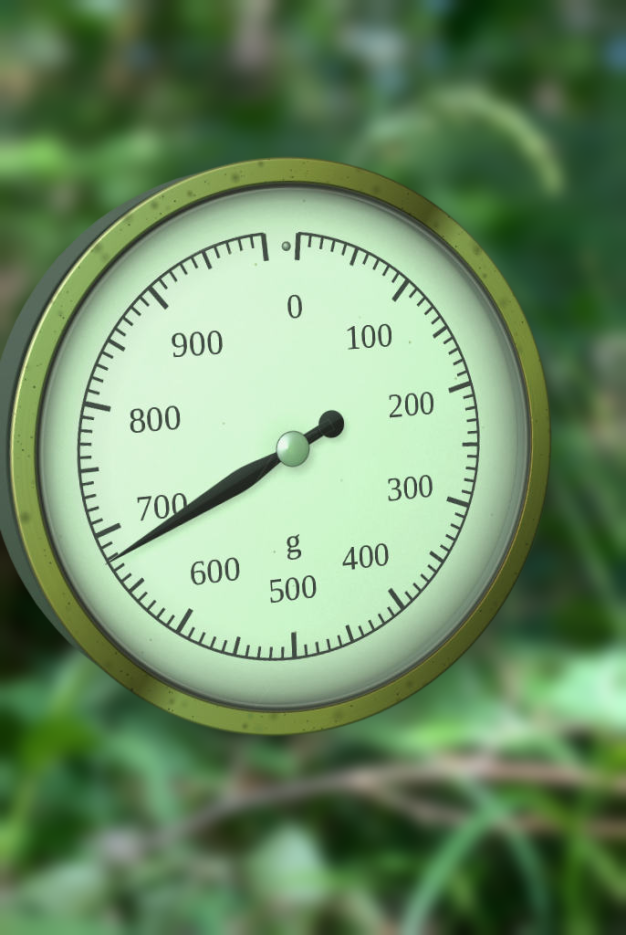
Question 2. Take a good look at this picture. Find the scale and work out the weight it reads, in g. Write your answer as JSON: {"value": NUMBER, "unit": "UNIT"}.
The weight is {"value": 680, "unit": "g"}
